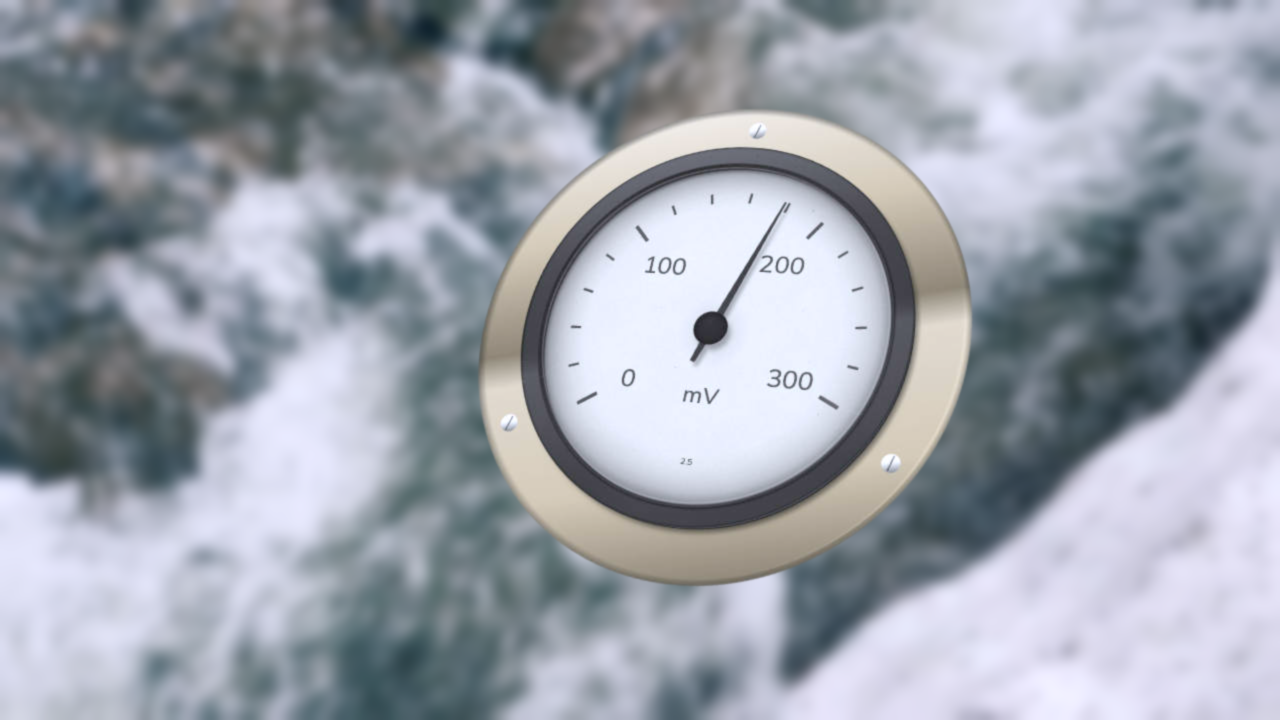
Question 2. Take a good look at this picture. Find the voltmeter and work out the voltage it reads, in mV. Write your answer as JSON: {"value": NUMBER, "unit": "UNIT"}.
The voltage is {"value": 180, "unit": "mV"}
